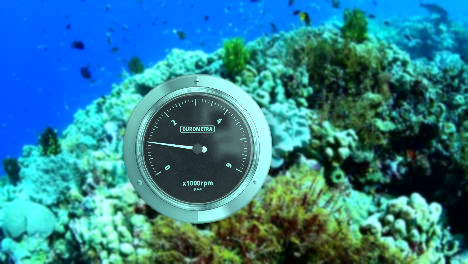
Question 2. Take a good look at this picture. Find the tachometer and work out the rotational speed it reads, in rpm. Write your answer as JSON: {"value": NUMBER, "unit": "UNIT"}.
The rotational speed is {"value": 1000, "unit": "rpm"}
